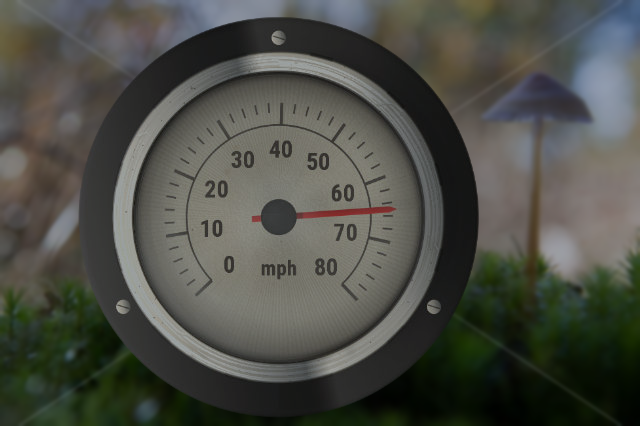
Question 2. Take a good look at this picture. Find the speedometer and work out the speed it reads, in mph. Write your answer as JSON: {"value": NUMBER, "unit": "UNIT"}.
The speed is {"value": 65, "unit": "mph"}
